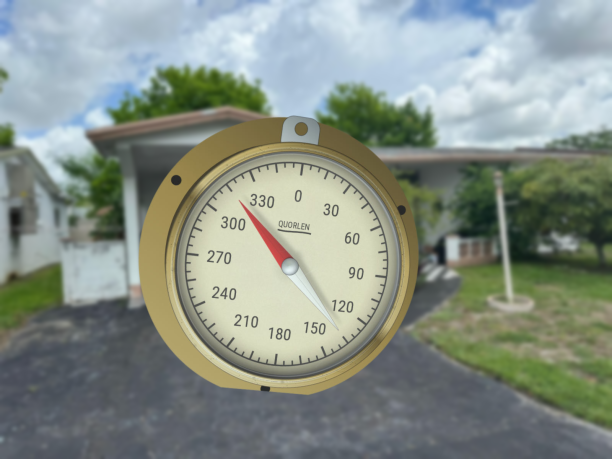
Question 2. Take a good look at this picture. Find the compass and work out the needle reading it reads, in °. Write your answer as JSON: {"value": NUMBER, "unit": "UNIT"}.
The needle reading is {"value": 315, "unit": "°"}
